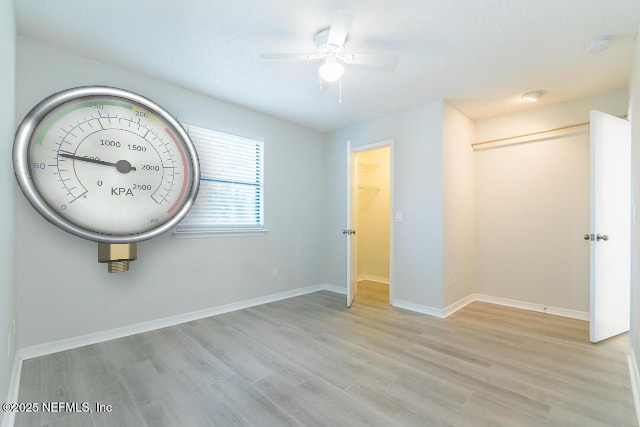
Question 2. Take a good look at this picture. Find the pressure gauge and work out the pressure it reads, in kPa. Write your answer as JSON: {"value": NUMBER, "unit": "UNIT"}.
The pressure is {"value": 450, "unit": "kPa"}
